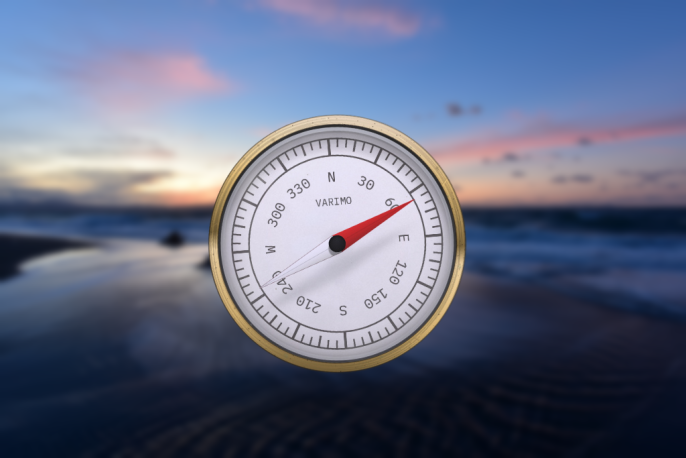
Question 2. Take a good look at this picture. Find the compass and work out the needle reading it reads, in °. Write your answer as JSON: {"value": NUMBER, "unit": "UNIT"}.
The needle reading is {"value": 65, "unit": "°"}
